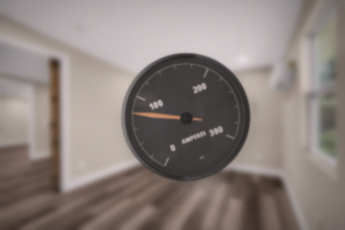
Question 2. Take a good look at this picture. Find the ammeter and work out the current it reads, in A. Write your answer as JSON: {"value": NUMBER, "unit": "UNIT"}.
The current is {"value": 80, "unit": "A"}
